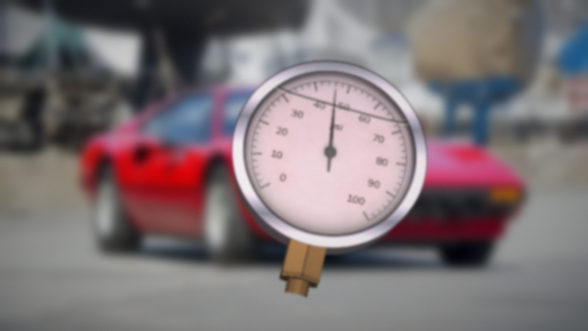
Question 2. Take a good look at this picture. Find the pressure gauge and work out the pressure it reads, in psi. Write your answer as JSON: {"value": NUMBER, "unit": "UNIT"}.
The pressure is {"value": 46, "unit": "psi"}
